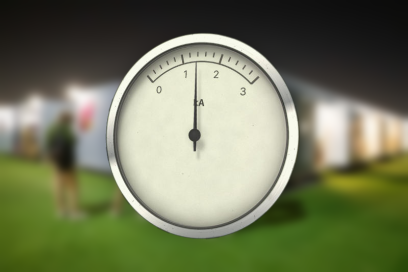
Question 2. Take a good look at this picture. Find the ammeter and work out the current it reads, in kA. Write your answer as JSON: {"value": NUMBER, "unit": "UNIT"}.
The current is {"value": 1.4, "unit": "kA"}
